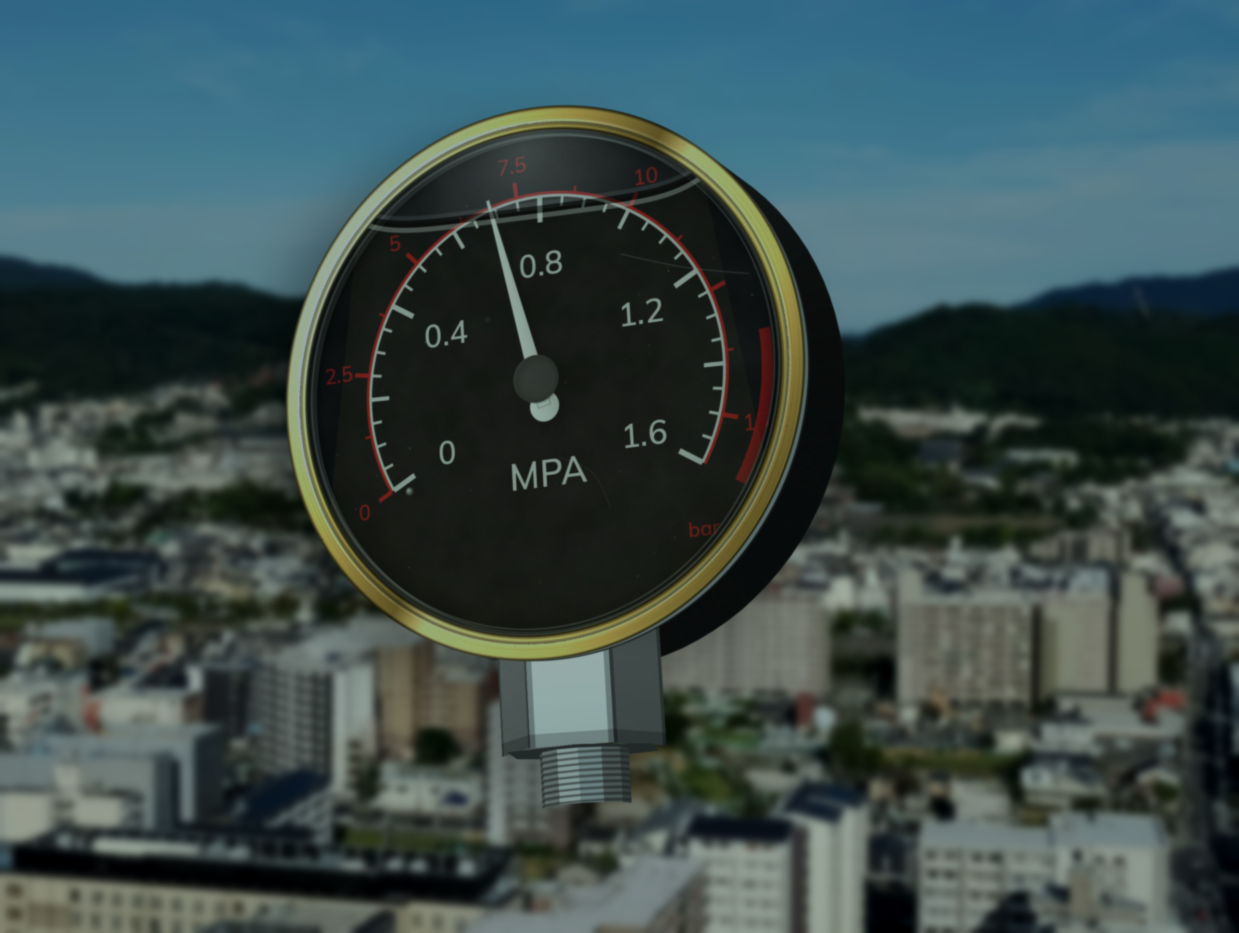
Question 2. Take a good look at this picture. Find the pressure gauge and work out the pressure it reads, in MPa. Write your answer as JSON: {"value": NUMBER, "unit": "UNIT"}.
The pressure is {"value": 0.7, "unit": "MPa"}
